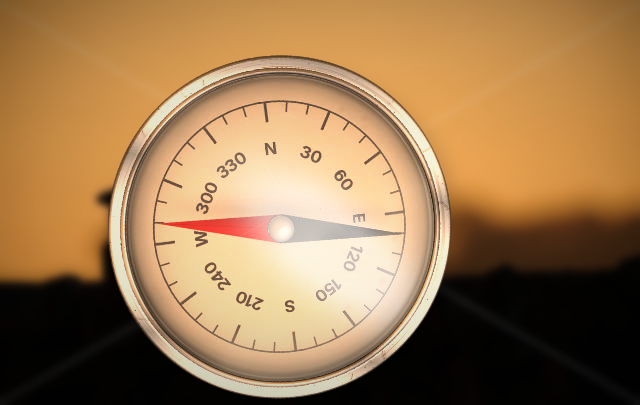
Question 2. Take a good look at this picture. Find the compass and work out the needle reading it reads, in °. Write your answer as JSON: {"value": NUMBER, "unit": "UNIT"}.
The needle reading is {"value": 280, "unit": "°"}
